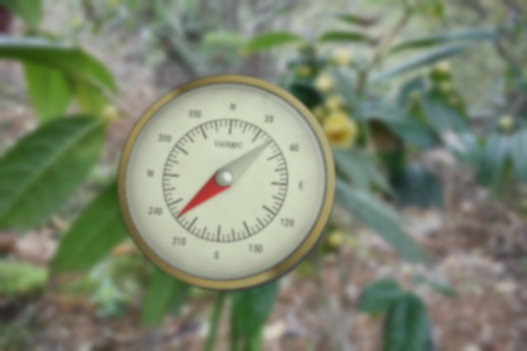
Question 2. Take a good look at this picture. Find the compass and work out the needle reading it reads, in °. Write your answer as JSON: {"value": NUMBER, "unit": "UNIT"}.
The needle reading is {"value": 225, "unit": "°"}
